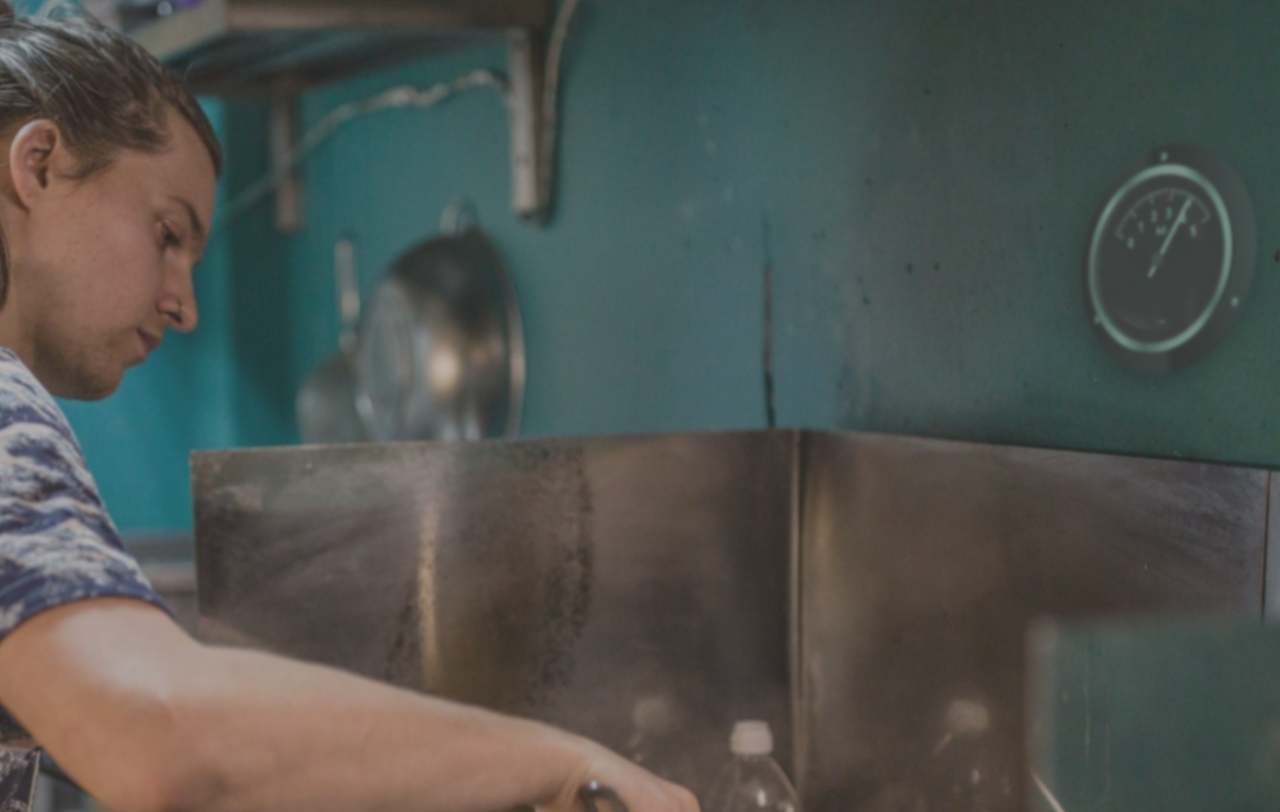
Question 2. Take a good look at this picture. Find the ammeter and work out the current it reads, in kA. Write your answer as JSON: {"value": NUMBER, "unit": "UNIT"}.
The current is {"value": 4, "unit": "kA"}
